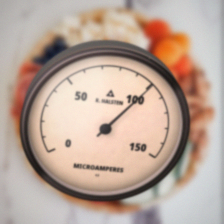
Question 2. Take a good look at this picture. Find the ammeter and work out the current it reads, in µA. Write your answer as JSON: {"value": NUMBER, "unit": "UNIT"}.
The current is {"value": 100, "unit": "µA"}
